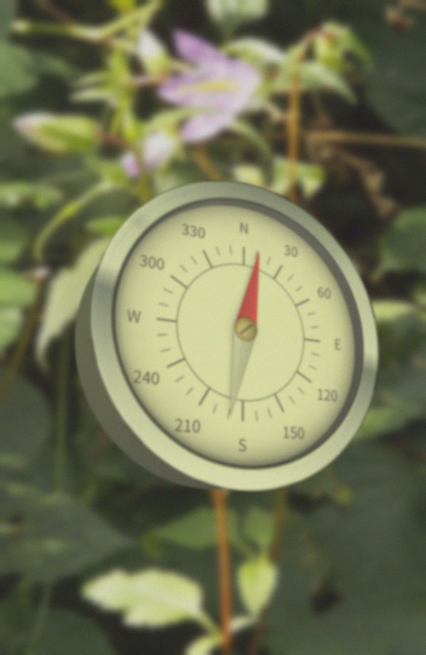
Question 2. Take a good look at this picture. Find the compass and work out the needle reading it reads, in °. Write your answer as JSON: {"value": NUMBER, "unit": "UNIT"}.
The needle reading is {"value": 10, "unit": "°"}
